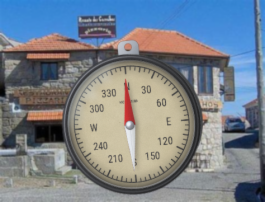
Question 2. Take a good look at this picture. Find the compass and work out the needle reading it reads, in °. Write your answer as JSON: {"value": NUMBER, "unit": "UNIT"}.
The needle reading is {"value": 0, "unit": "°"}
